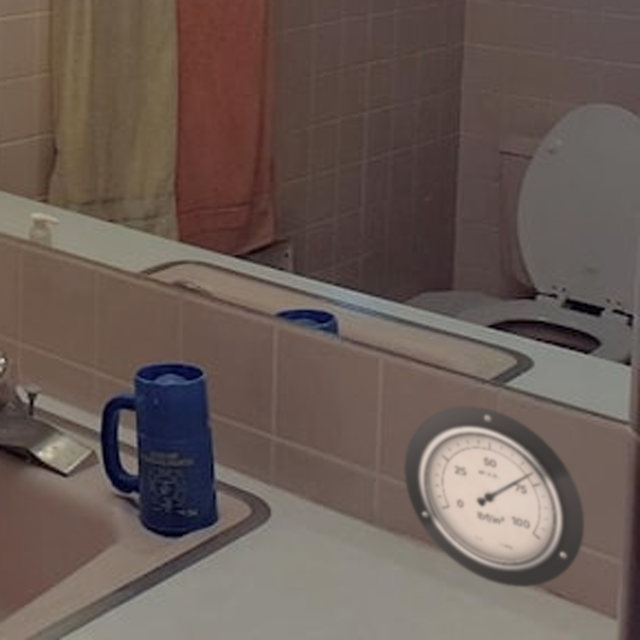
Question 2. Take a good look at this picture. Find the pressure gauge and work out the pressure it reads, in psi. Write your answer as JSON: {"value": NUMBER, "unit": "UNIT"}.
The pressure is {"value": 70, "unit": "psi"}
